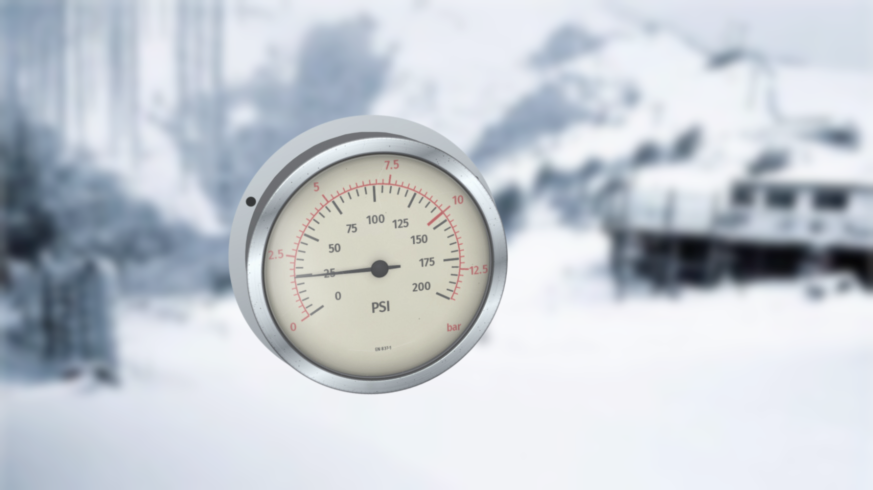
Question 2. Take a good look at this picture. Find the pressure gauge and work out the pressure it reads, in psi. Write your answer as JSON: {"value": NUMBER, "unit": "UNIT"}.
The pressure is {"value": 25, "unit": "psi"}
